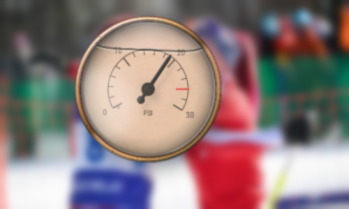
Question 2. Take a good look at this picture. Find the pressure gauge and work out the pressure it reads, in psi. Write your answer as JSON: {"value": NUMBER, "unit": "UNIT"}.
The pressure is {"value": 19, "unit": "psi"}
